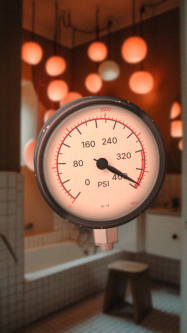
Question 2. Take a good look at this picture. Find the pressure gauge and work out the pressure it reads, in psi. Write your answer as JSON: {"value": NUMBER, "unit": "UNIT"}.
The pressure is {"value": 390, "unit": "psi"}
